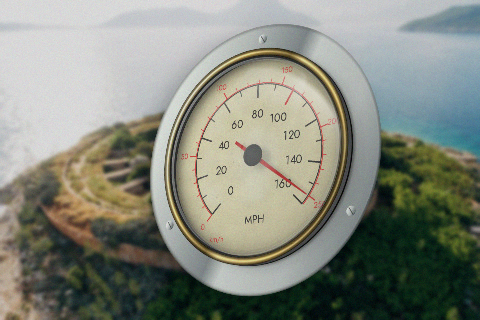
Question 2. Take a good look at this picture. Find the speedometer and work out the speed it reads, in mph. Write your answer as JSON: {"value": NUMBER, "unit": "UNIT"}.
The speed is {"value": 155, "unit": "mph"}
